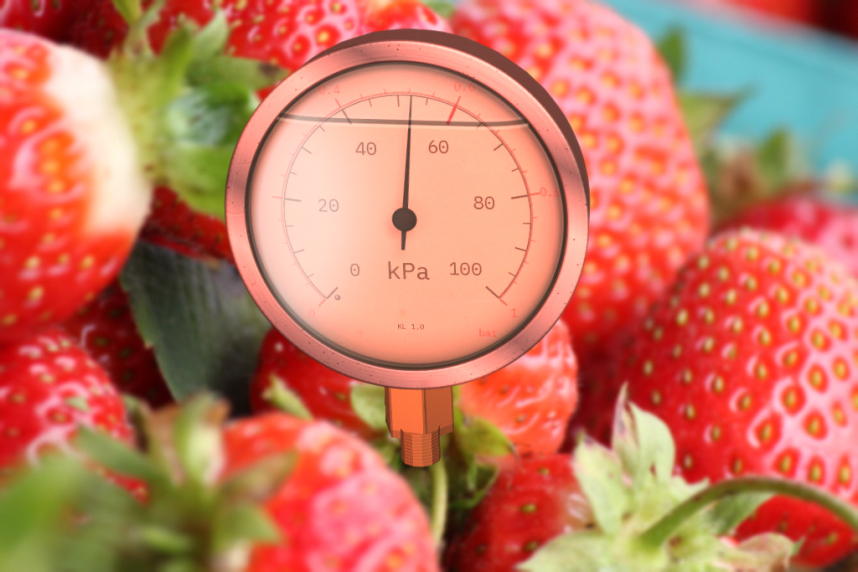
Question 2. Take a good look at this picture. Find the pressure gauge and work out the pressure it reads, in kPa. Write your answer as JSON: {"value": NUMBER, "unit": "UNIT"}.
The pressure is {"value": 52.5, "unit": "kPa"}
